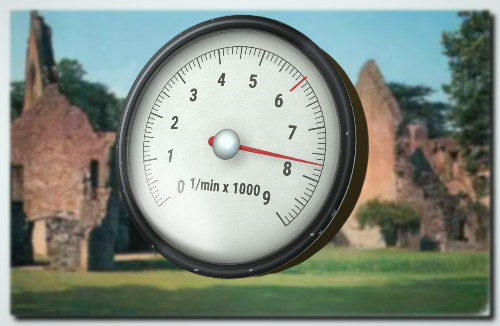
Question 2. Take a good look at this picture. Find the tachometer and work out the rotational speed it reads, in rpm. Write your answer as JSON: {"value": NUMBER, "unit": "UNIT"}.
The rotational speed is {"value": 7700, "unit": "rpm"}
